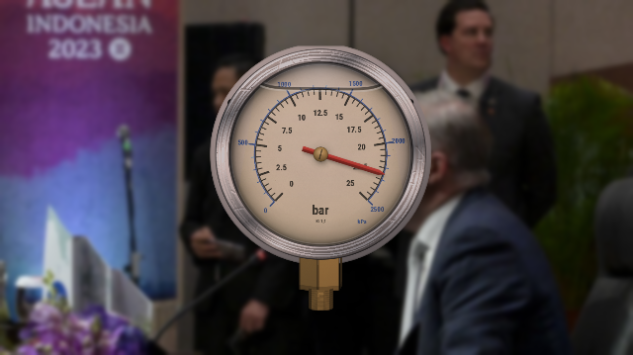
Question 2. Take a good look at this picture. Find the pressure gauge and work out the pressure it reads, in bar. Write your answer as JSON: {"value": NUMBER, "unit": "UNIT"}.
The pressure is {"value": 22.5, "unit": "bar"}
